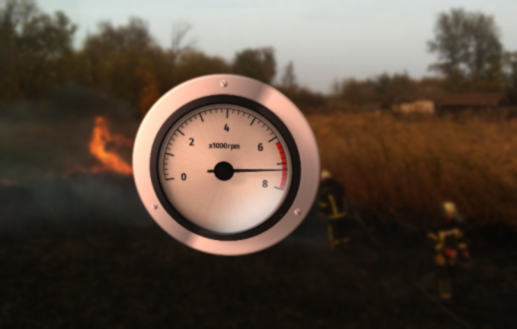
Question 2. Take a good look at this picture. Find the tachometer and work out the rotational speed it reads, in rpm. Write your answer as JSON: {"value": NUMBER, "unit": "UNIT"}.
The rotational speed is {"value": 7200, "unit": "rpm"}
